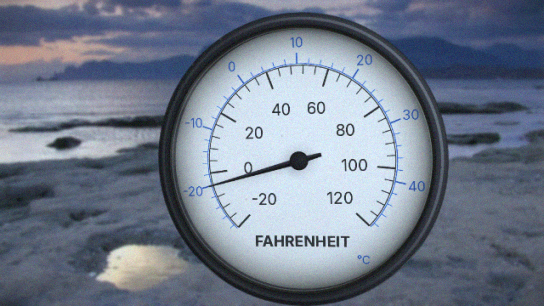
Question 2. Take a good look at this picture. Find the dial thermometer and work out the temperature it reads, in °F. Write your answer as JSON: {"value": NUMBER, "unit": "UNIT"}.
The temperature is {"value": -4, "unit": "°F"}
